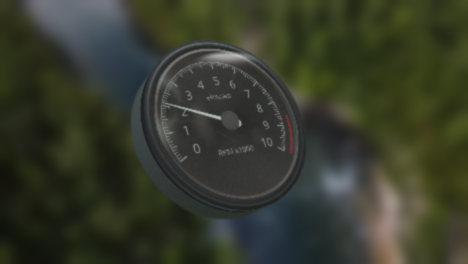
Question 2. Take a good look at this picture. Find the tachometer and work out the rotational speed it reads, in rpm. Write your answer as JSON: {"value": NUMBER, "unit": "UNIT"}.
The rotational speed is {"value": 2000, "unit": "rpm"}
